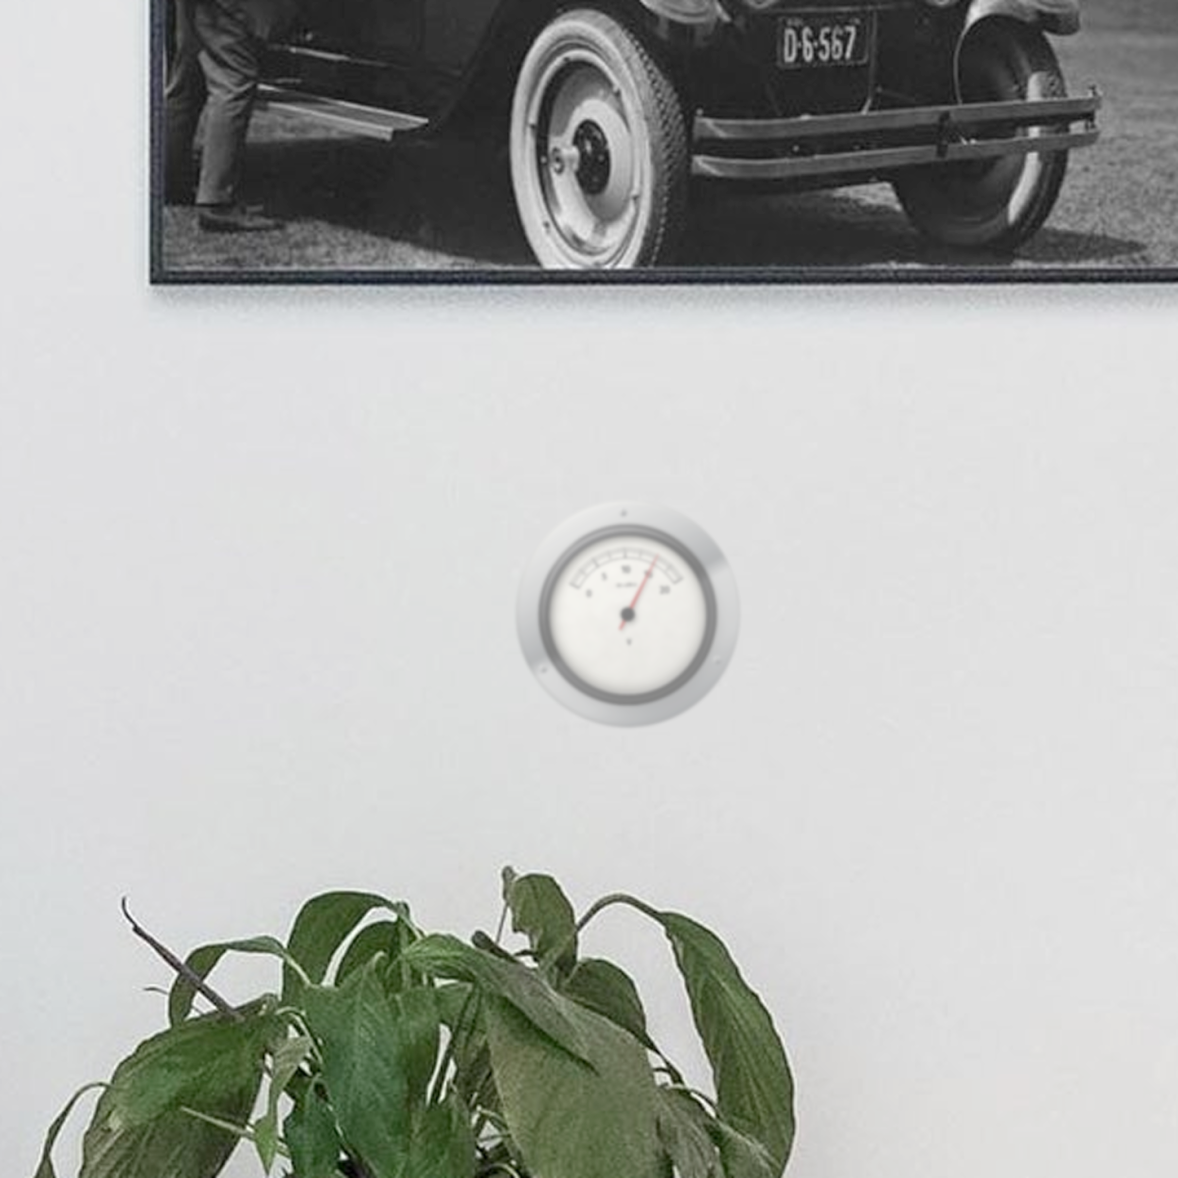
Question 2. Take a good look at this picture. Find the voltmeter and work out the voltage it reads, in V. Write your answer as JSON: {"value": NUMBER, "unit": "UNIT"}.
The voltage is {"value": 15, "unit": "V"}
